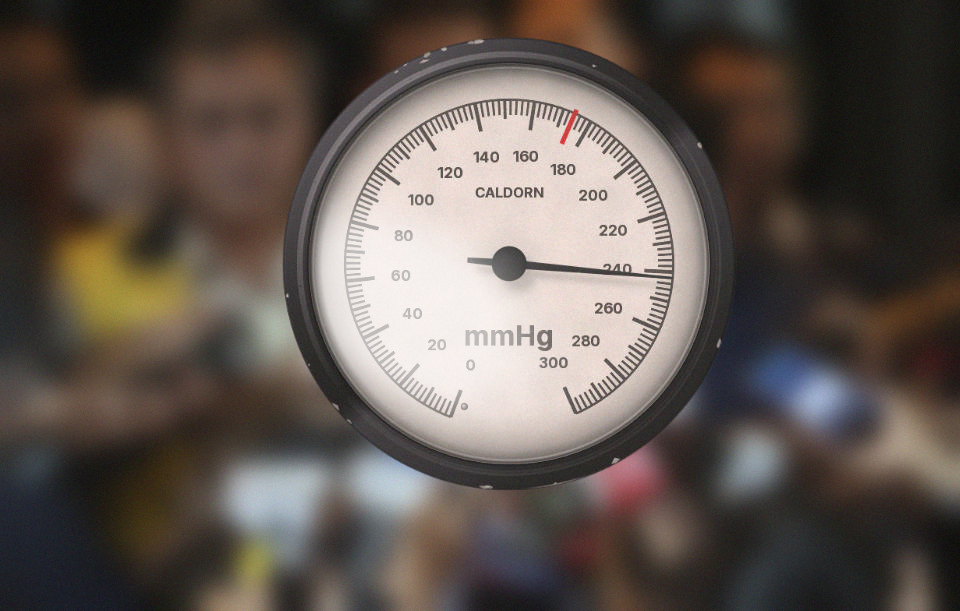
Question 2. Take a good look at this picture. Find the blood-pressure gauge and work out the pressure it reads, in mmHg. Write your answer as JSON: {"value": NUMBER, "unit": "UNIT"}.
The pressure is {"value": 242, "unit": "mmHg"}
